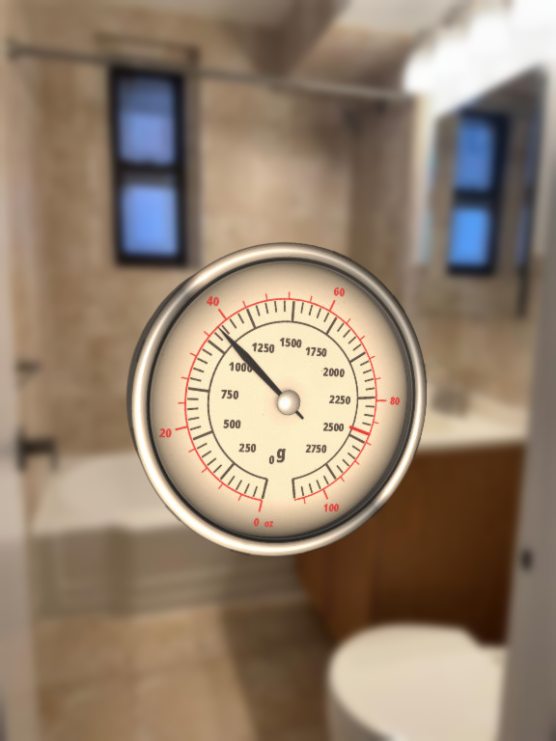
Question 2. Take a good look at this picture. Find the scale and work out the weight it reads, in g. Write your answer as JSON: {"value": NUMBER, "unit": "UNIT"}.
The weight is {"value": 1075, "unit": "g"}
